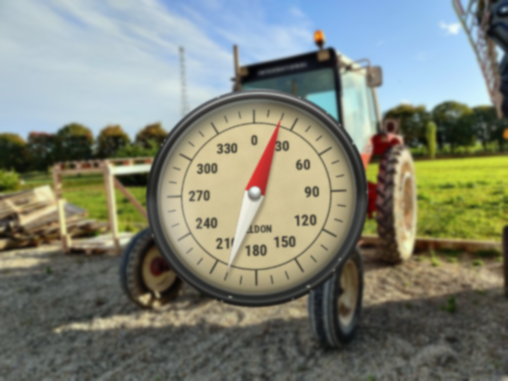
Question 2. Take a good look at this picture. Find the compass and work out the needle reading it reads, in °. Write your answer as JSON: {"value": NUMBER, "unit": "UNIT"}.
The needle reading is {"value": 20, "unit": "°"}
